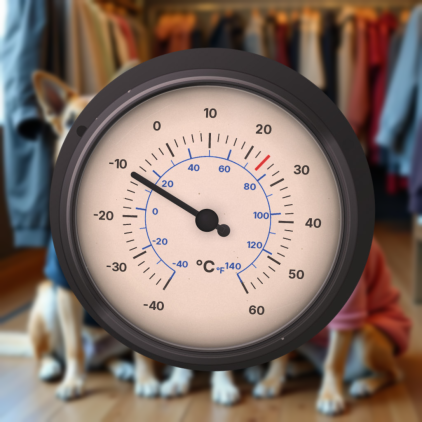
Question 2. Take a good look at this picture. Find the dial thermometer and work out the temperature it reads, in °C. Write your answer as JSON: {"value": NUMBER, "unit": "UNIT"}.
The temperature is {"value": -10, "unit": "°C"}
